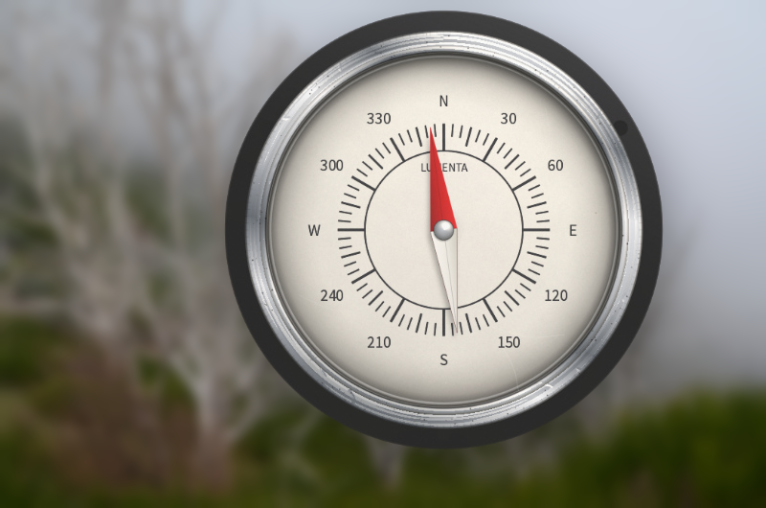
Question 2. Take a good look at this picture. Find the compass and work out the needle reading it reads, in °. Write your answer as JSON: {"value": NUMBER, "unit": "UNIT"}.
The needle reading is {"value": 352.5, "unit": "°"}
